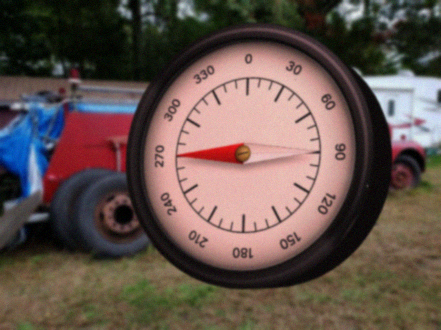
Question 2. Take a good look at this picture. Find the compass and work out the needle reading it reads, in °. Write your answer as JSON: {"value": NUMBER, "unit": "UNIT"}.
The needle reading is {"value": 270, "unit": "°"}
